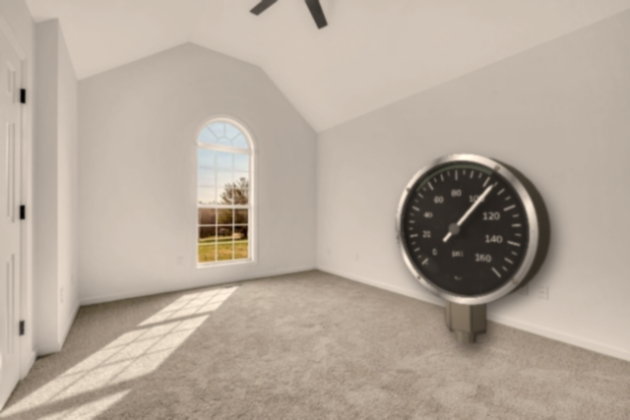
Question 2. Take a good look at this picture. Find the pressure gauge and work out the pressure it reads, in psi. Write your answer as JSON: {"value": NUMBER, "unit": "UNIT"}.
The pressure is {"value": 105, "unit": "psi"}
